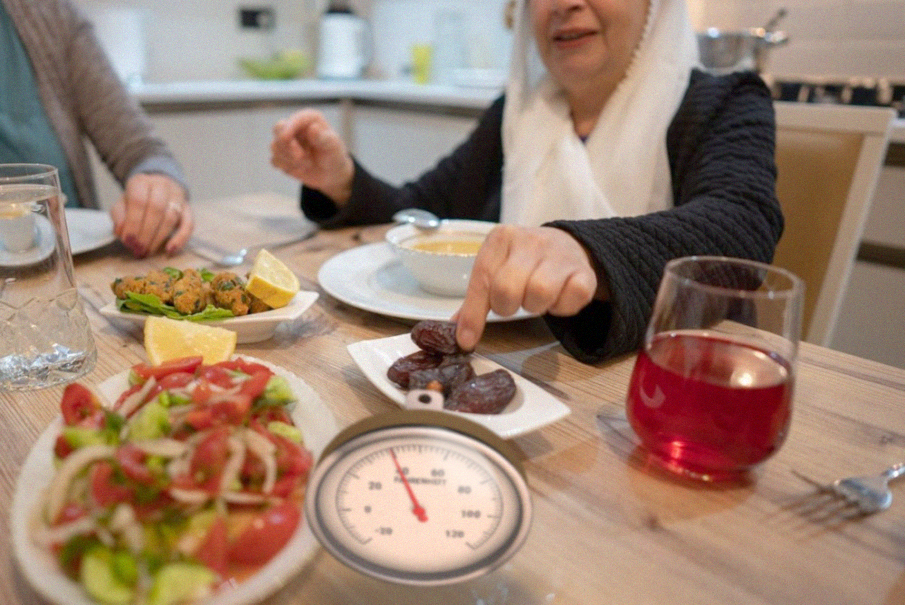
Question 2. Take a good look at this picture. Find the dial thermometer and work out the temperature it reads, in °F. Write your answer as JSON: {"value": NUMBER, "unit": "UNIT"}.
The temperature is {"value": 40, "unit": "°F"}
